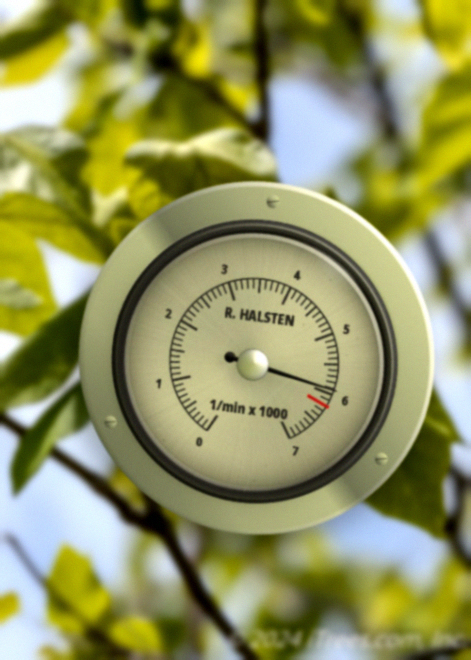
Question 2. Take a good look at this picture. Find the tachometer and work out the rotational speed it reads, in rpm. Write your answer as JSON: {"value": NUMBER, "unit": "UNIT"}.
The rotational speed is {"value": 5900, "unit": "rpm"}
